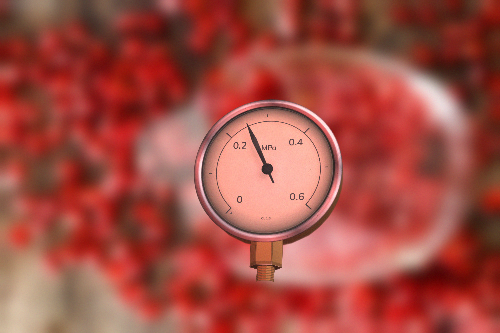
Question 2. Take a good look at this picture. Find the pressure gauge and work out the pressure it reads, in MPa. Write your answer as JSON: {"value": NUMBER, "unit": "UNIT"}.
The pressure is {"value": 0.25, "unit": "MPa"}
